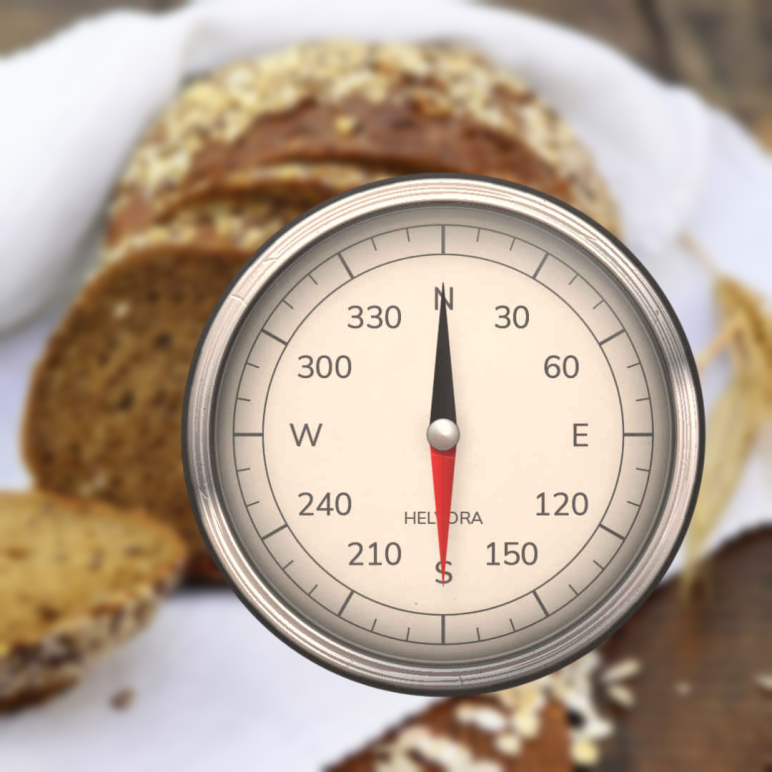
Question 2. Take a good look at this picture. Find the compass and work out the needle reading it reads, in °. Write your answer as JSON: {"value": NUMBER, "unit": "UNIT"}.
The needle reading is {"value": 180, "unit": "°"}
